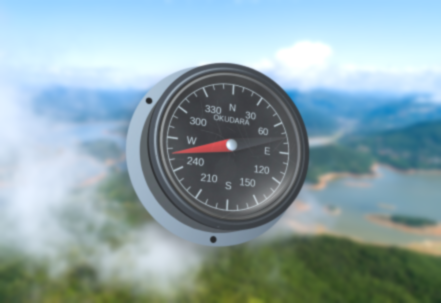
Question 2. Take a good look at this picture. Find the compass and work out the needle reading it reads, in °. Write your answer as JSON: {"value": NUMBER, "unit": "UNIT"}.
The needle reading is {"value": 255, "unit": "°"}
